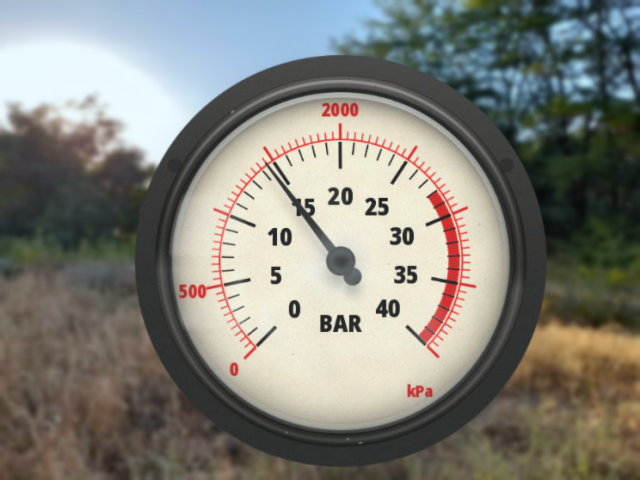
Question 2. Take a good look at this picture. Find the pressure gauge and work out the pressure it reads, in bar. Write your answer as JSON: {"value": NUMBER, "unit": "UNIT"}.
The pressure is {"value": 14.5, "unit": "bar"}
